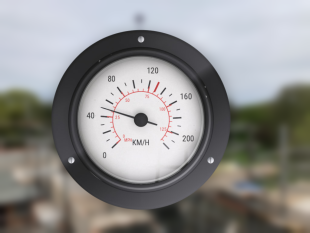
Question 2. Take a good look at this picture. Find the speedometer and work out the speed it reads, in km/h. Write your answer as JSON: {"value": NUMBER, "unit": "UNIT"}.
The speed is {"value": 50, "unit": "km/h"}
